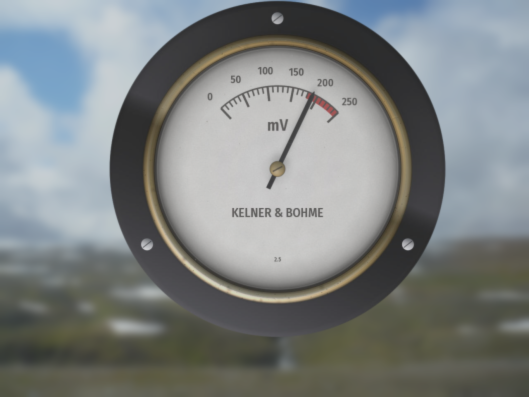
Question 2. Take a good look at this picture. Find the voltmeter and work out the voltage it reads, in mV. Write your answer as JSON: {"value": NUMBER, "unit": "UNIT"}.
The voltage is {"value": 190, "unit": "mV"}
